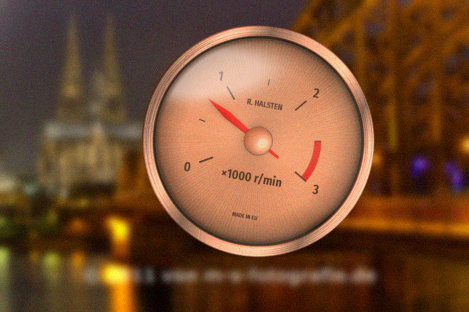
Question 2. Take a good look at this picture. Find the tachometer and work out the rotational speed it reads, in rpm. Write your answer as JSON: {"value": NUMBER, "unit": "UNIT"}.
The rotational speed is {"value": 750, "unit": "rpm"}
